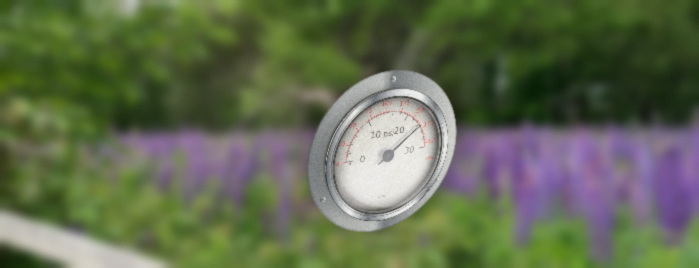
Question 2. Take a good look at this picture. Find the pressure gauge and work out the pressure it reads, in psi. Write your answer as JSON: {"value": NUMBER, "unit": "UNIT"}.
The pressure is {"value": 24, "unit": "psi"}
